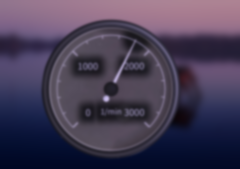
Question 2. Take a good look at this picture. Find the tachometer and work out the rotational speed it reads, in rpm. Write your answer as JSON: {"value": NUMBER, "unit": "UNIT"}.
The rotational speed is {"value": 1800, "unit": "rpm"}
